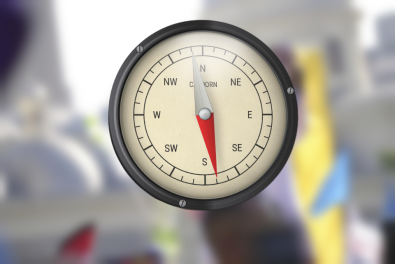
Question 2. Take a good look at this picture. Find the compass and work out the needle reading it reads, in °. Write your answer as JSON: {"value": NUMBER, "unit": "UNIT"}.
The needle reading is {"value": 170, "unit": "°"}
